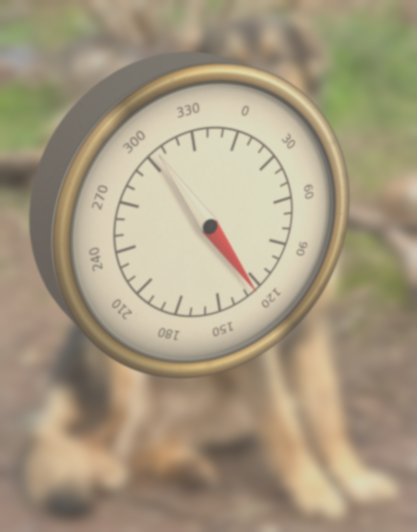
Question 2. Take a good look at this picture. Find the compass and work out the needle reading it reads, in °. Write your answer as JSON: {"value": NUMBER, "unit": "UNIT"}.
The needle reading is {"value": 125, "unit": "°"}
